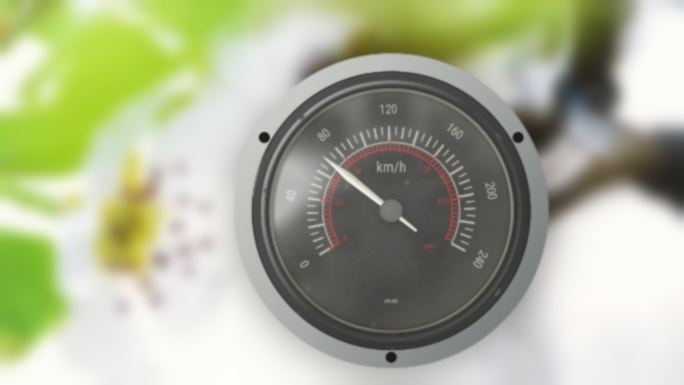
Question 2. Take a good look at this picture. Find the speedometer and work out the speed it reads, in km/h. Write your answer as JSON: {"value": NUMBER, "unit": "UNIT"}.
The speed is {"value": 70, "unit": "km/h"}
